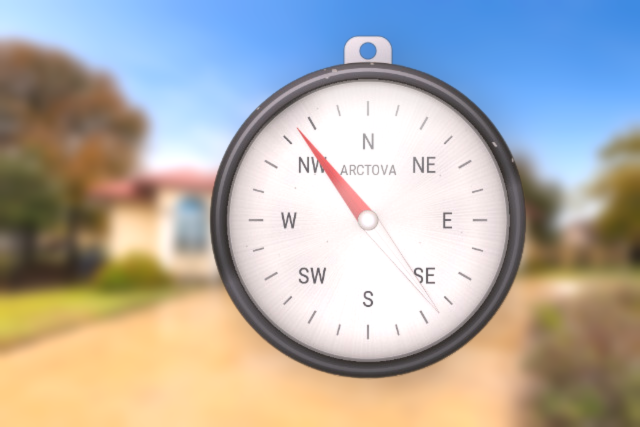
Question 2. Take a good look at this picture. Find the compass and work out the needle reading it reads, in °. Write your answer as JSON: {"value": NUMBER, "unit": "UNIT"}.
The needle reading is {"value": 322.5, "unit": "°"}
